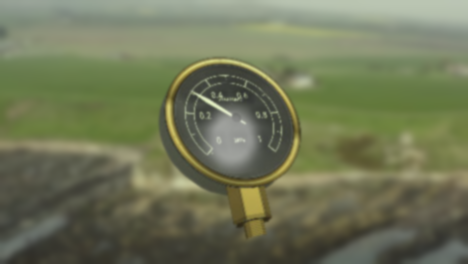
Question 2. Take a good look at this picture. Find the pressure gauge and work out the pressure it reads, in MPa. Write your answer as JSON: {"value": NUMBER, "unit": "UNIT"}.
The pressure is {"value": 0.3, "unit": "MPa"}
